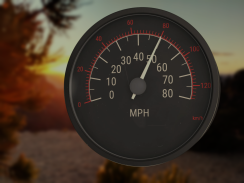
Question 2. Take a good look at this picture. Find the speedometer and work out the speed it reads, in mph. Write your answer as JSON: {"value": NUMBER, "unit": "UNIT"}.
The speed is {"value": 50, "unit": "mph"}
